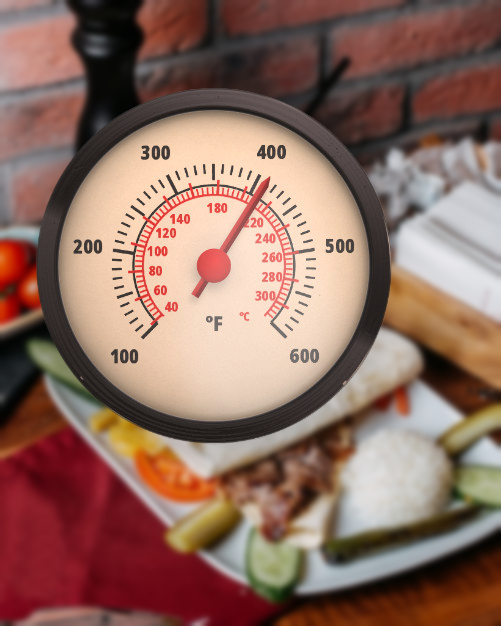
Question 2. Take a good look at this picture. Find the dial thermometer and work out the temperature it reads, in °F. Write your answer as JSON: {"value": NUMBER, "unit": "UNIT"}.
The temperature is {"value": 410, "unit": "°F"}
